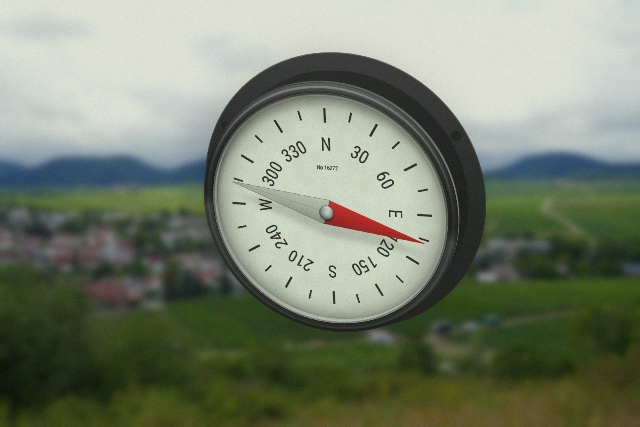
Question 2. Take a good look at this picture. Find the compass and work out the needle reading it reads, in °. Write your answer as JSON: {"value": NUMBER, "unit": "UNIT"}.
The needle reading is {"value": 105, "unit": "°"}
